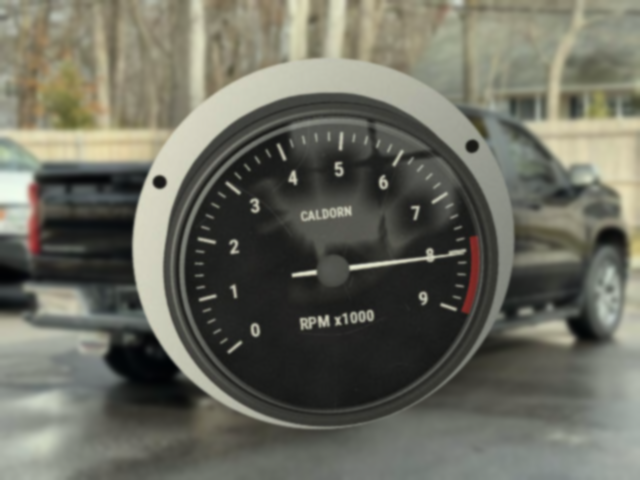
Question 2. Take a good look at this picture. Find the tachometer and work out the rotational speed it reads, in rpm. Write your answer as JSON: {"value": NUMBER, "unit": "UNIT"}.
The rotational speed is {"value": 8000, "unit": "rpm"}
